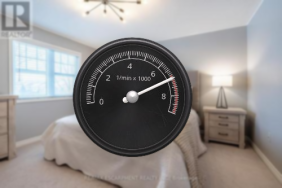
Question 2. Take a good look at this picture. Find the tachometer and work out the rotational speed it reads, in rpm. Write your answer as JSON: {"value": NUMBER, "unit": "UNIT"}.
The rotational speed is {"value": 7000, "unit": "rpm"}
